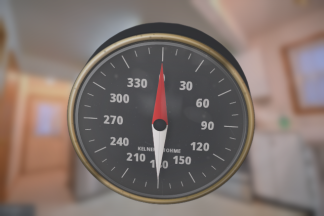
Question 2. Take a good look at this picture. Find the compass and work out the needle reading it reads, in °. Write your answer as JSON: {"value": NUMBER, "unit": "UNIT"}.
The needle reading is {"value": 0, "unit": "°"}
